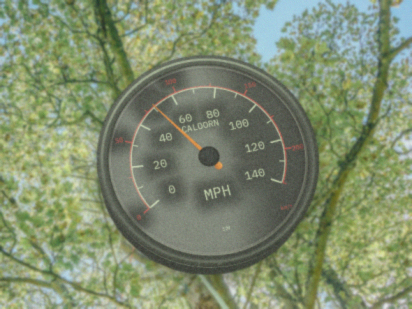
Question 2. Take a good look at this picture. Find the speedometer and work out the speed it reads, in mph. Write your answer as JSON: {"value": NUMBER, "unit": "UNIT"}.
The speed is {"value": 50, "unit": "mph"}
